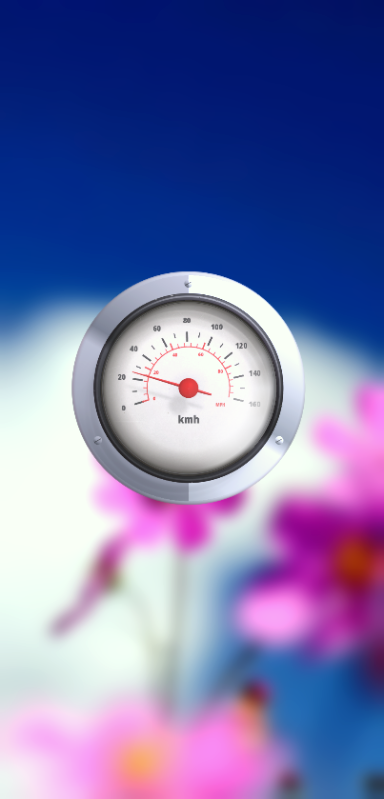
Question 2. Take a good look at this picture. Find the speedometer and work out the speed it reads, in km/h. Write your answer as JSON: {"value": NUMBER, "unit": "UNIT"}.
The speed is {"value": 25, "unit": "km/h"}
